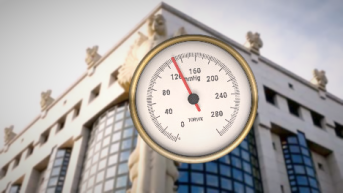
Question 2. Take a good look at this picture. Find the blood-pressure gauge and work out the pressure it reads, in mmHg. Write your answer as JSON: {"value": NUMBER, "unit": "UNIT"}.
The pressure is {"value": 130, "unit": "mmHg"}
